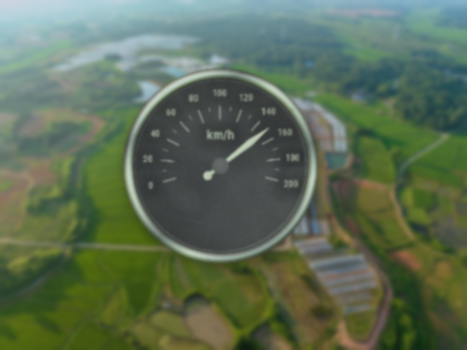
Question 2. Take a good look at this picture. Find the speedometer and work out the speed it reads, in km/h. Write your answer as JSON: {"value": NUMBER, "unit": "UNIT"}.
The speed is {"value": 150, "unit": "km/h"}
